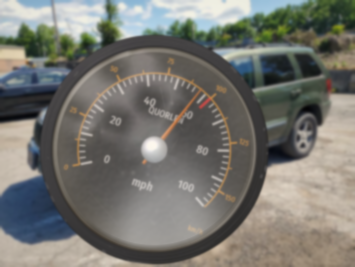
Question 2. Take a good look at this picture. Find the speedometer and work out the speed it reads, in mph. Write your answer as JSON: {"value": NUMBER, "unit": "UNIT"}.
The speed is {"value": 58, "unit": "mph"}
